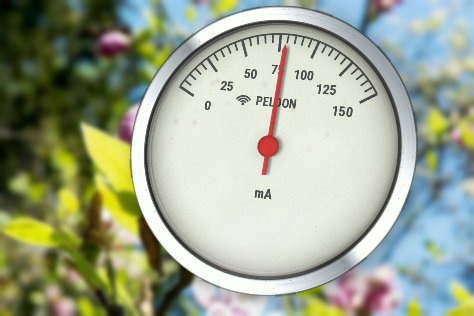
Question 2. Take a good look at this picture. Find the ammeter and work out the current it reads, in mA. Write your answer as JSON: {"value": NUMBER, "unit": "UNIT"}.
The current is {"value": 80, "unit": "mA"}
